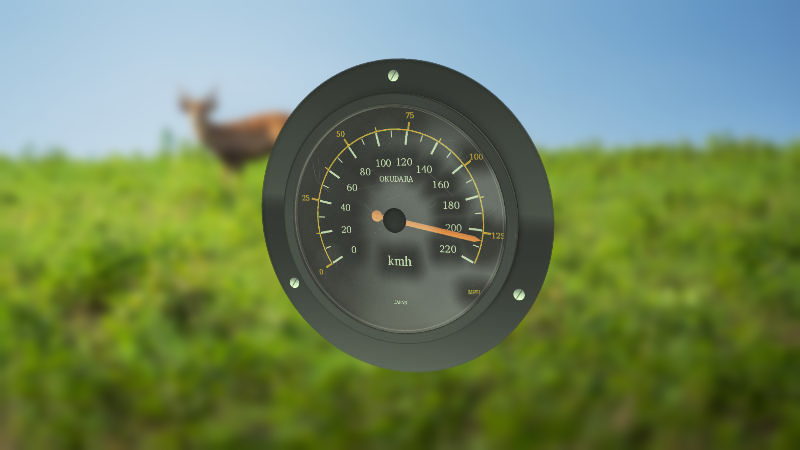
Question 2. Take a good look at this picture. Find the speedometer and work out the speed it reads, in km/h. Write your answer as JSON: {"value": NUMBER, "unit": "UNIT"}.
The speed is {"value": 205, "unit": "km/h"}
